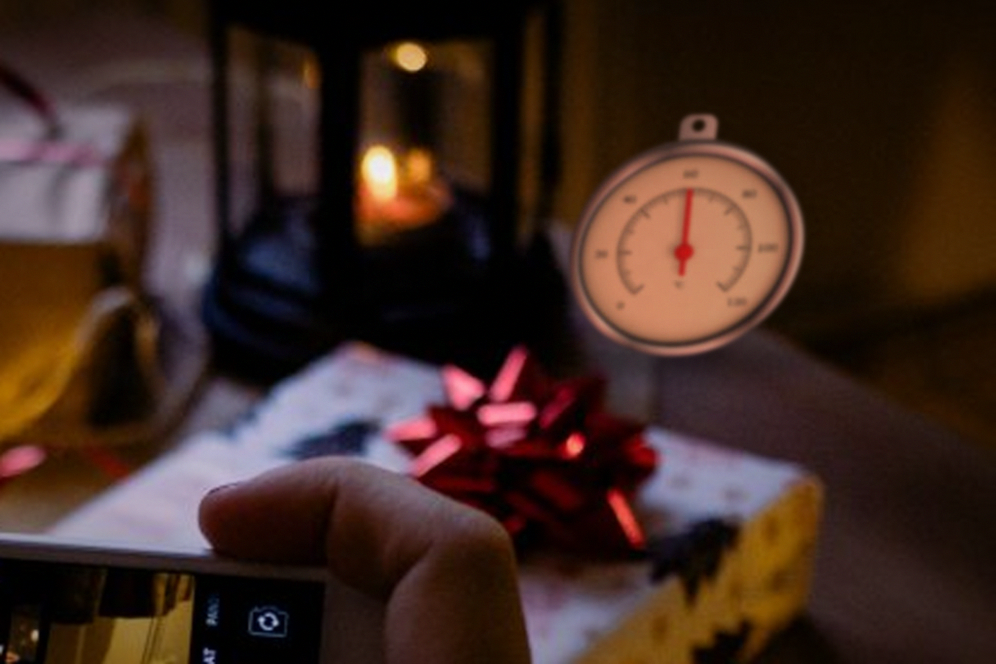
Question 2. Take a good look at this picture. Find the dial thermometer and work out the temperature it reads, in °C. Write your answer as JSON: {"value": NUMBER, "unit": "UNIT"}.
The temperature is {"value": 60, "unit": "°C"}
